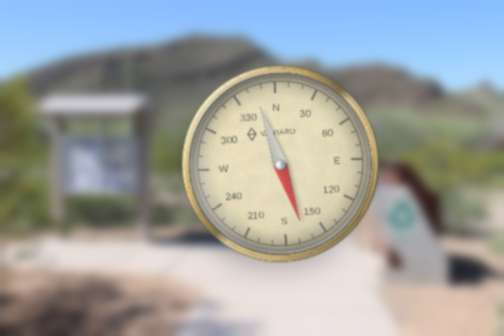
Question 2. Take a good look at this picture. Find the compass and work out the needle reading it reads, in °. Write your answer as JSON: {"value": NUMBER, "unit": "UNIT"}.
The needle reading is {"value": 165, "unit": "°"}
